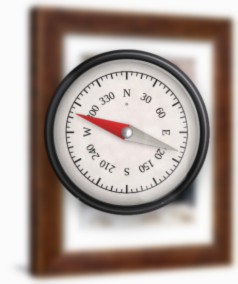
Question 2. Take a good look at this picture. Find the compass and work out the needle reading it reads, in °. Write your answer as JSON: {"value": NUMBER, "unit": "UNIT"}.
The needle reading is {"value": 290, "unit": "°"}
